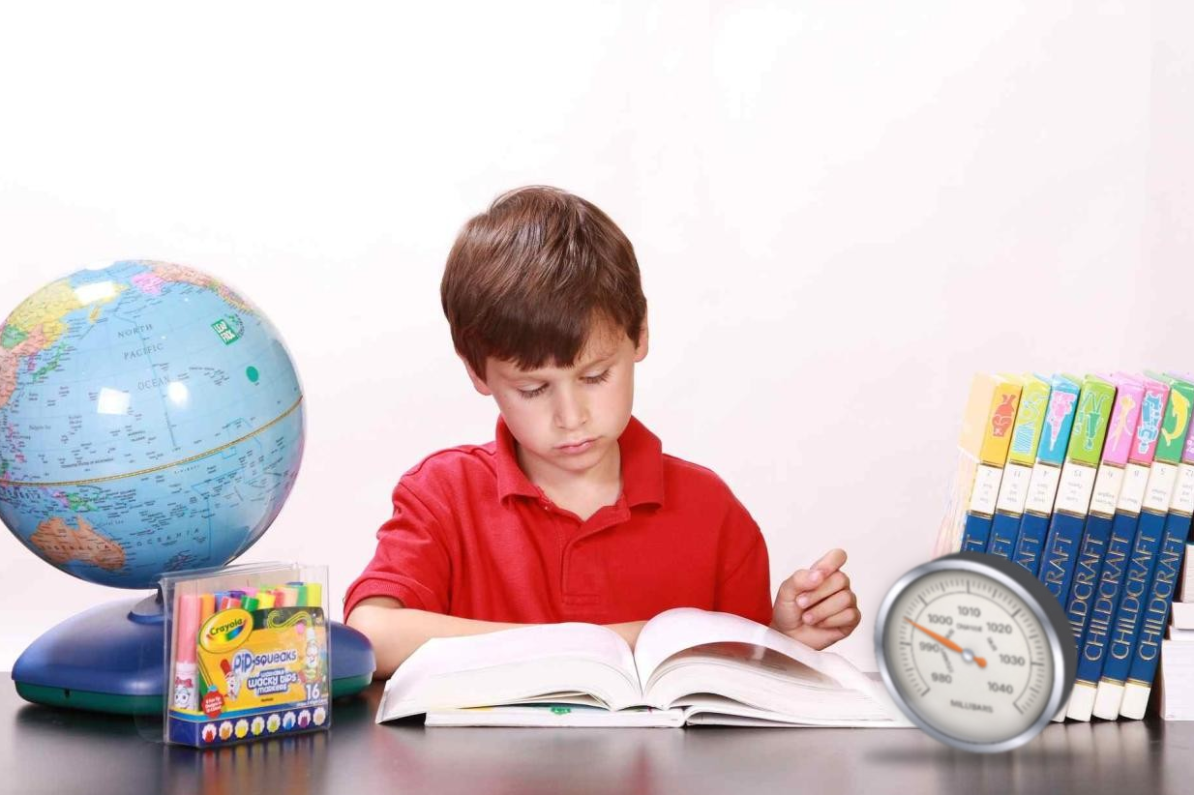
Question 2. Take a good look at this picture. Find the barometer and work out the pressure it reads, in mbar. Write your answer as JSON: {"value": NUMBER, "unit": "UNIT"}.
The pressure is {"value": 995, "unit": "mbar"}
